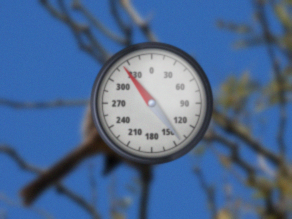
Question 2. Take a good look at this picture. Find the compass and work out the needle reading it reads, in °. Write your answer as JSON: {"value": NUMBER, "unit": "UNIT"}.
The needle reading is {"value": 322.5, "unit": "°"}
